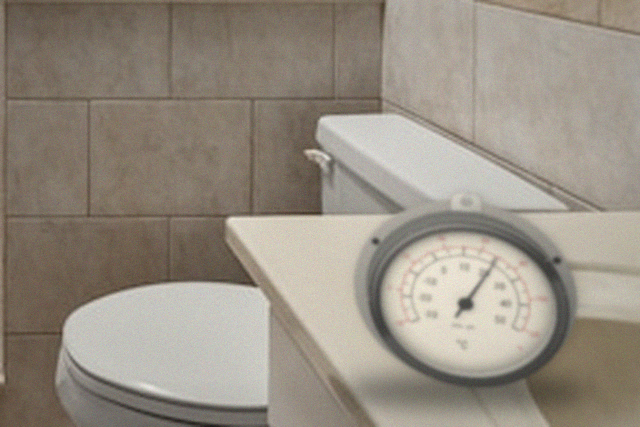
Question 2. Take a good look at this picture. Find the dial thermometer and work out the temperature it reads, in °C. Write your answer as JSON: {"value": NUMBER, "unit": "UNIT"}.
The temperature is {"value": 20, "unit": "°C"}
